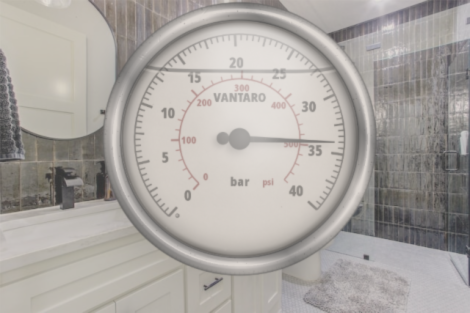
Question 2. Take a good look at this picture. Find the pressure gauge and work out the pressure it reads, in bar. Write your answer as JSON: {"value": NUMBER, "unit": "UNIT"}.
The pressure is {"value": 34, "unit": "bar"}
